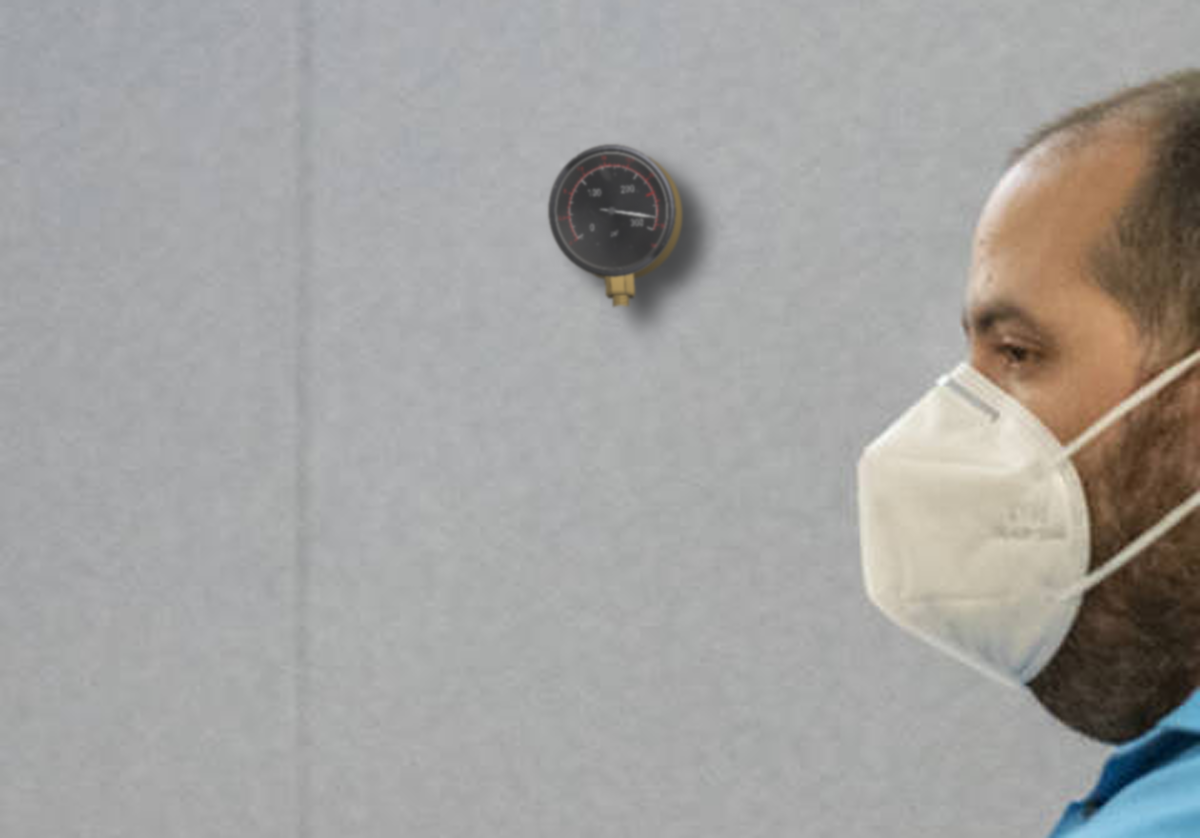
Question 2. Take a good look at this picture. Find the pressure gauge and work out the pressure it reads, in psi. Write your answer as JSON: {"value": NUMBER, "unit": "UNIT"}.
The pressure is {"value": 280, "unit": "psi"}
